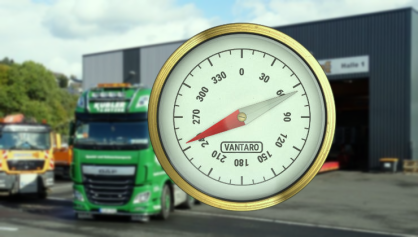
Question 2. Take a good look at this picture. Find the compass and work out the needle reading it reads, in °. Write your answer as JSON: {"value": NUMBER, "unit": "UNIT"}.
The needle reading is {"value": 245, "unit": "°"}
